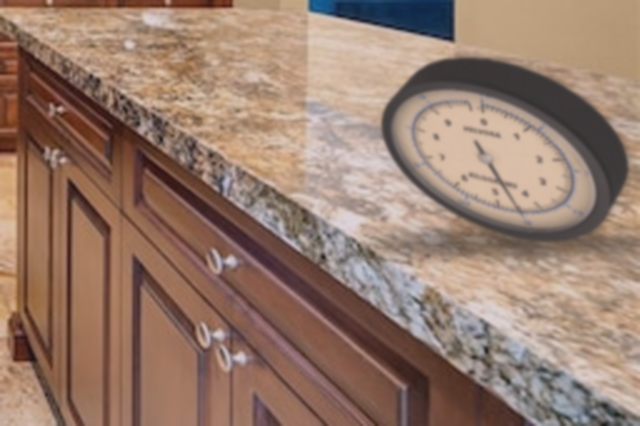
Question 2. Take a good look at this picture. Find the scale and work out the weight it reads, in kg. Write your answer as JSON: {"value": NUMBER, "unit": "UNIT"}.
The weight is {"value": 4.5, "unit": "kg"}
